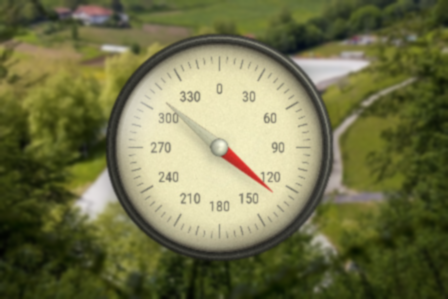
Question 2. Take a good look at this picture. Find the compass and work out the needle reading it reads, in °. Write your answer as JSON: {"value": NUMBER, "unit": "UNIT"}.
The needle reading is {"value": 130, "unit": "°"}
